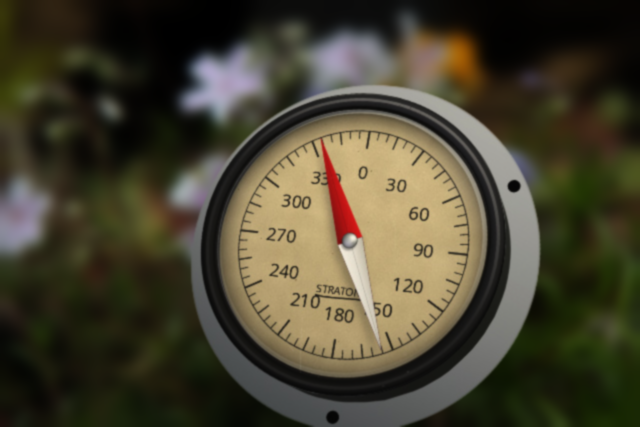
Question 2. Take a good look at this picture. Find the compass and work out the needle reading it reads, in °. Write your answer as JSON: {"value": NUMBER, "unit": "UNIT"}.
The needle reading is {"value": 335, "unit": "°"}
